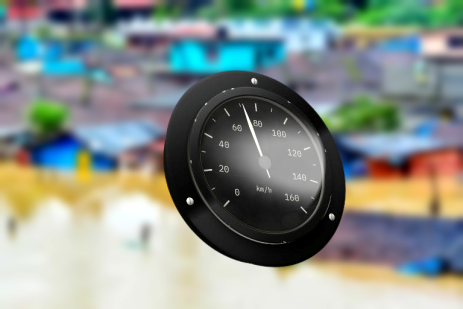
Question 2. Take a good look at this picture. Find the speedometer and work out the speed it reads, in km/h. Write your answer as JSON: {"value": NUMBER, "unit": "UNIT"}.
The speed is {"value": 70, "unit": "km/h"}
